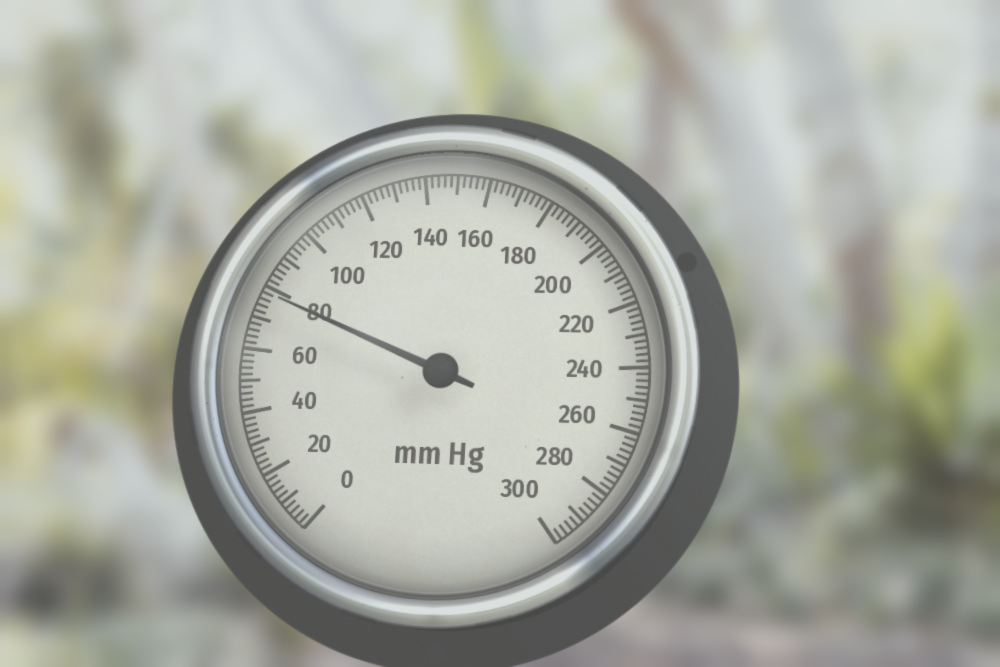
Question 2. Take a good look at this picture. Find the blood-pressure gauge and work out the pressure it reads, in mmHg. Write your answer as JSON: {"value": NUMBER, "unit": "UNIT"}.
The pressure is {"value": 78, "unit": "mmHg"}
